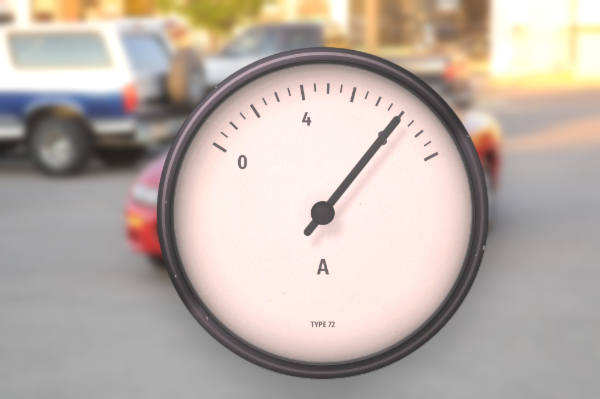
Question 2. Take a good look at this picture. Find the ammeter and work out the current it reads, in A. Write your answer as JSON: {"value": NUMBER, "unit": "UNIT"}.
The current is {"value": 8, "unit": "A"}
